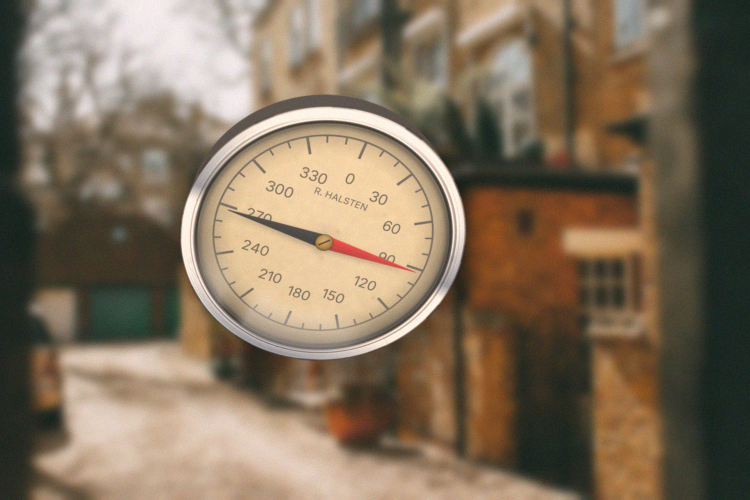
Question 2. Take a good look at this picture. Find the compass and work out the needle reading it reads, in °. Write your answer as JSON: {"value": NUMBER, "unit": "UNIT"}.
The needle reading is {"value": 90, "unit": "°"}
